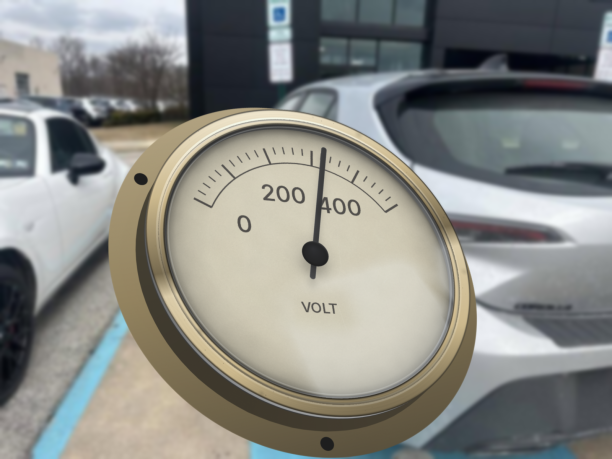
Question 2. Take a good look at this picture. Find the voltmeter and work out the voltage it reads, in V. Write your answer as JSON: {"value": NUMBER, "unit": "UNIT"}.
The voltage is {"value": 320, "unit": "V"}
